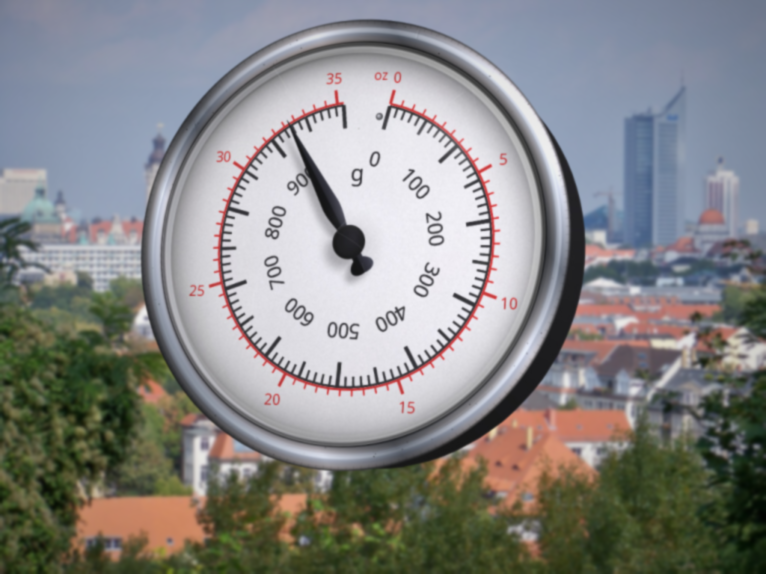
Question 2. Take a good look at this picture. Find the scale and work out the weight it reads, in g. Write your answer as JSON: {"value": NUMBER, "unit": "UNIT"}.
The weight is {"value": 930, "unit": "g"}
